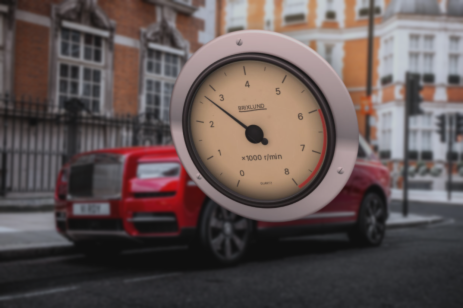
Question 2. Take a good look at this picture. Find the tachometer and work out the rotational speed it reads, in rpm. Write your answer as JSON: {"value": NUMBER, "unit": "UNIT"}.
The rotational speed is {"value": 2750, "unit": "rpm"}
